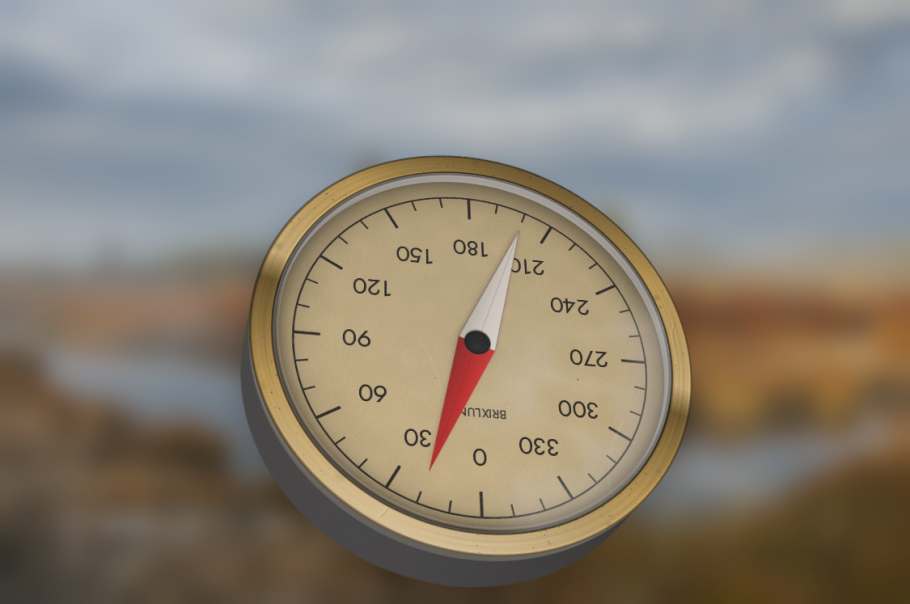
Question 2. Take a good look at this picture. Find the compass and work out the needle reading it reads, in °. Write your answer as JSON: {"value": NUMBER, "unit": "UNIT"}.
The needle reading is {"value": 20, "unit": "°"}
